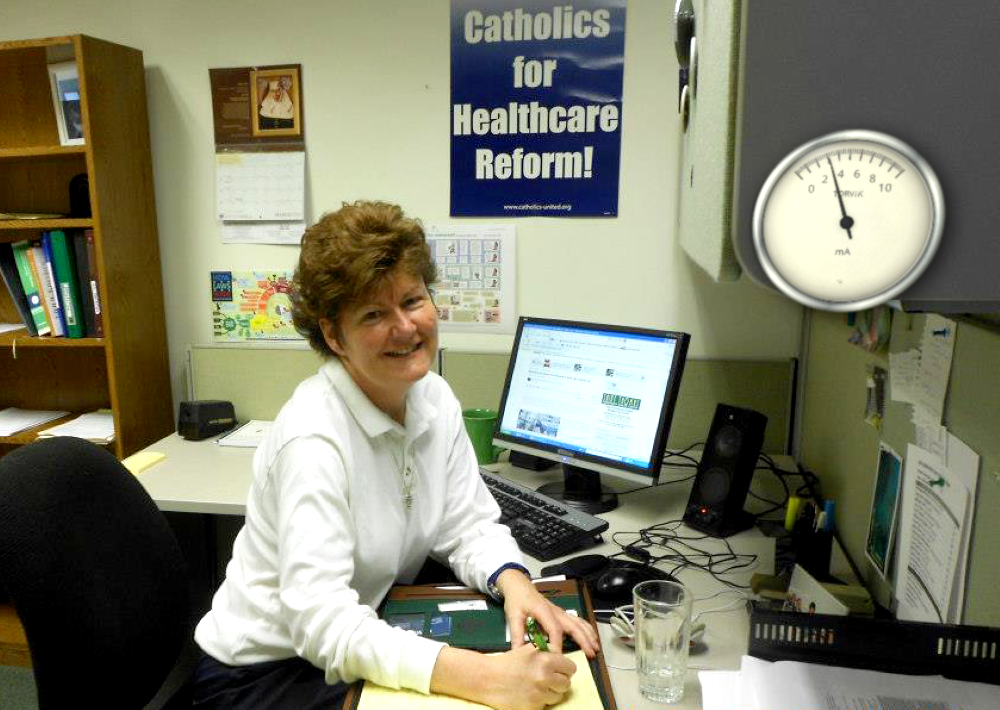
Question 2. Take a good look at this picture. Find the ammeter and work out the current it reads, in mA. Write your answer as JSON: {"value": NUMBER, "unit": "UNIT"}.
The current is {"value": 3, "unit": "mA"}
